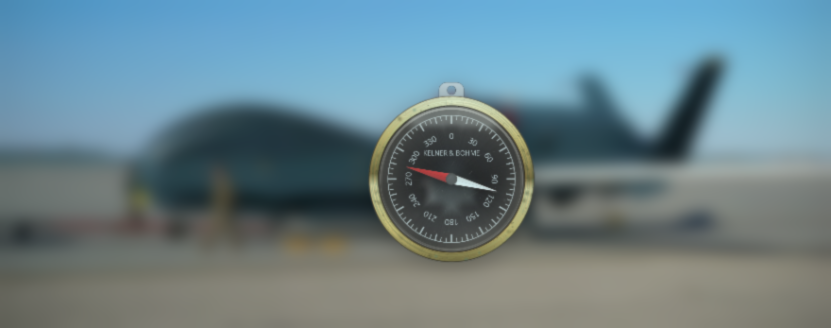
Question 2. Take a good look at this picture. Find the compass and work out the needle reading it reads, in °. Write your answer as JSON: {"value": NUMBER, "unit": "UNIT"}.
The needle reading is {"value": 285, "unit": "°"}
